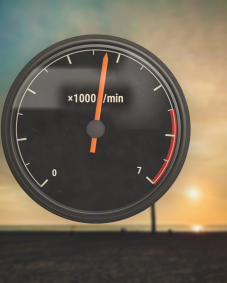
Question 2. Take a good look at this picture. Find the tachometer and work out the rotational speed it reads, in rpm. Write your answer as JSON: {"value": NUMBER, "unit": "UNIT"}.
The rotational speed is {"value": 3750, "unit": "rpm"}
